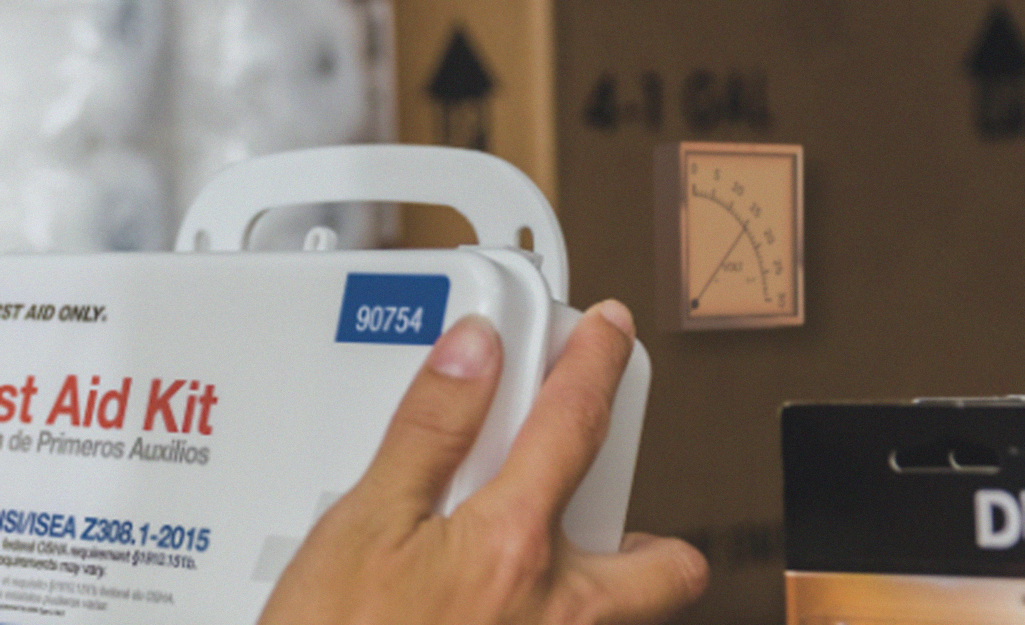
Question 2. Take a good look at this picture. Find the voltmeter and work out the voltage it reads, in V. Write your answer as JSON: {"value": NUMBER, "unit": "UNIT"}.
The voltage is {"value": 15, "unit": "V"}
